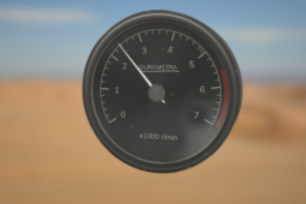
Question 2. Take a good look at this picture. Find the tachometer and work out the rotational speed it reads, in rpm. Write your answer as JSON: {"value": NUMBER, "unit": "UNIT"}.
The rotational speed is {"value": 2400, "unit": "rpm"}
